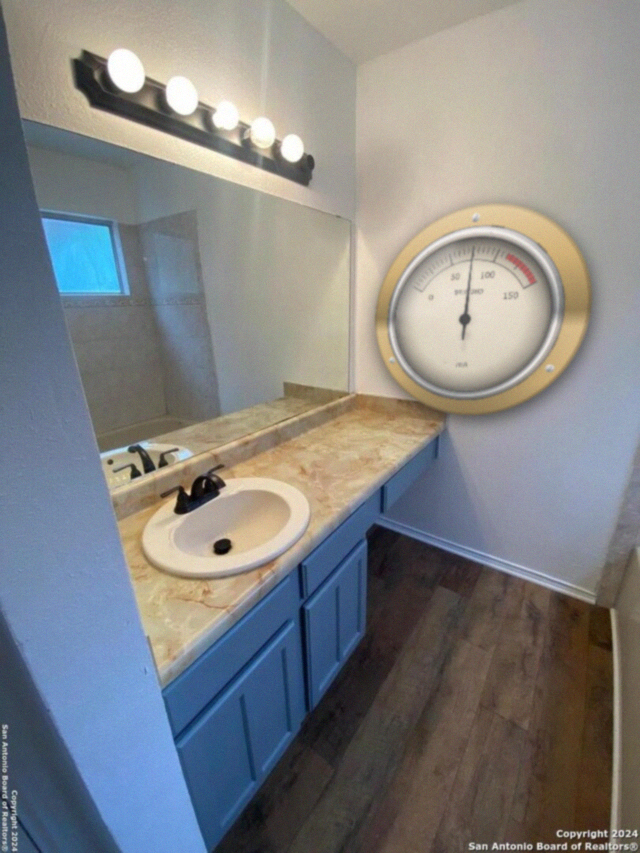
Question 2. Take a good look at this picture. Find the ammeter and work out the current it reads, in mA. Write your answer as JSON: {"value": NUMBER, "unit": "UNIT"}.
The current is {"value": 75, "unit": "mA"}
